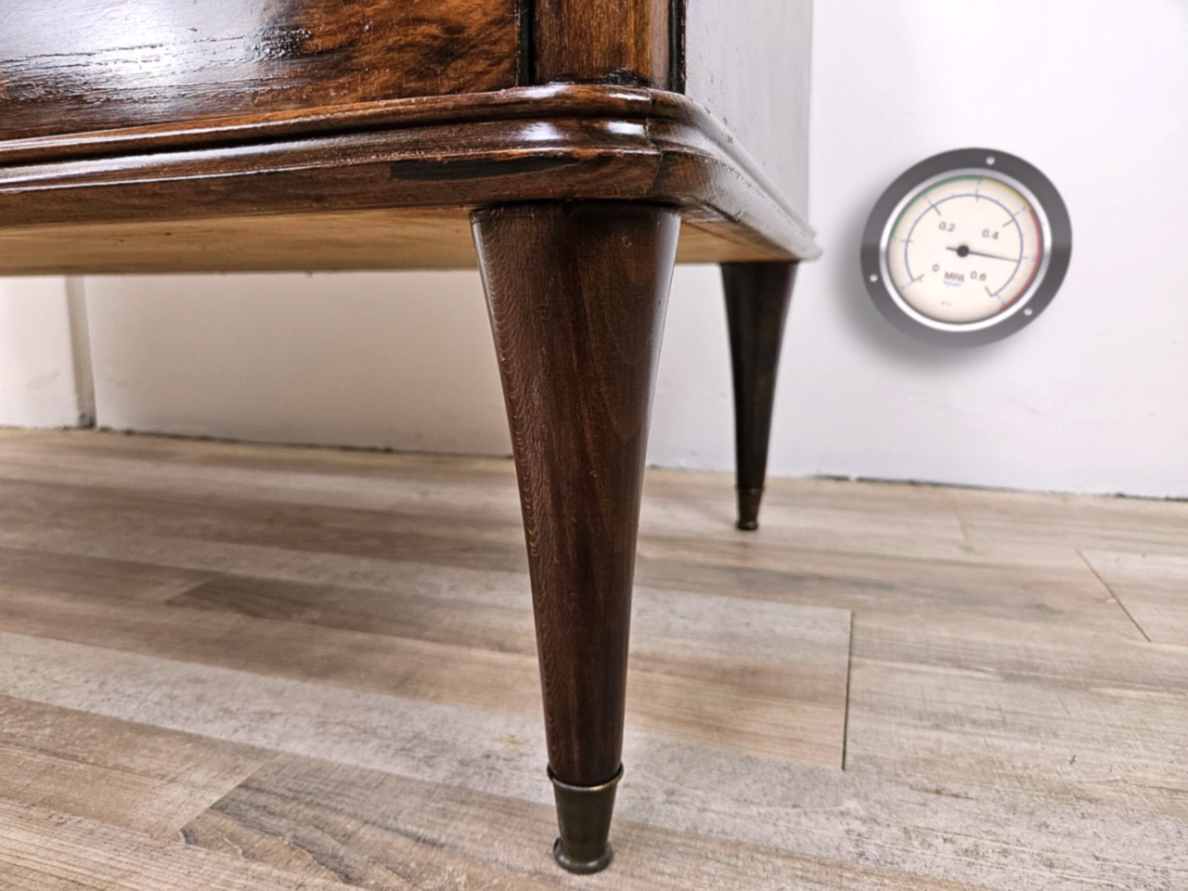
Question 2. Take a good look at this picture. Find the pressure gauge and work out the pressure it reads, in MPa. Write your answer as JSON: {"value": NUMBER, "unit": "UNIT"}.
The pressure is {"value": 0.5, "unit": "MPa"}
